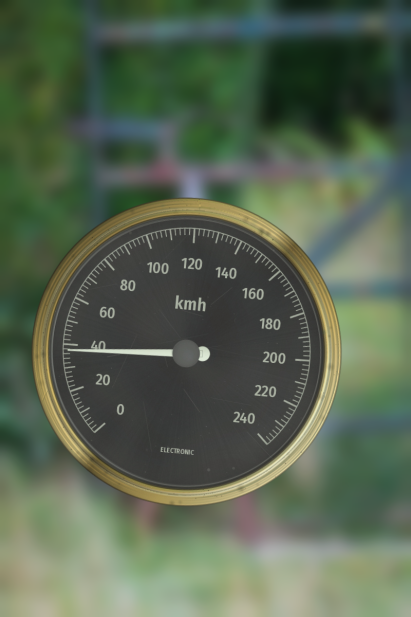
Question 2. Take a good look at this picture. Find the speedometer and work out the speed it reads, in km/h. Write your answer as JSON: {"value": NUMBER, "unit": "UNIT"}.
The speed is {"value": 38, "unit": "km/h"}
